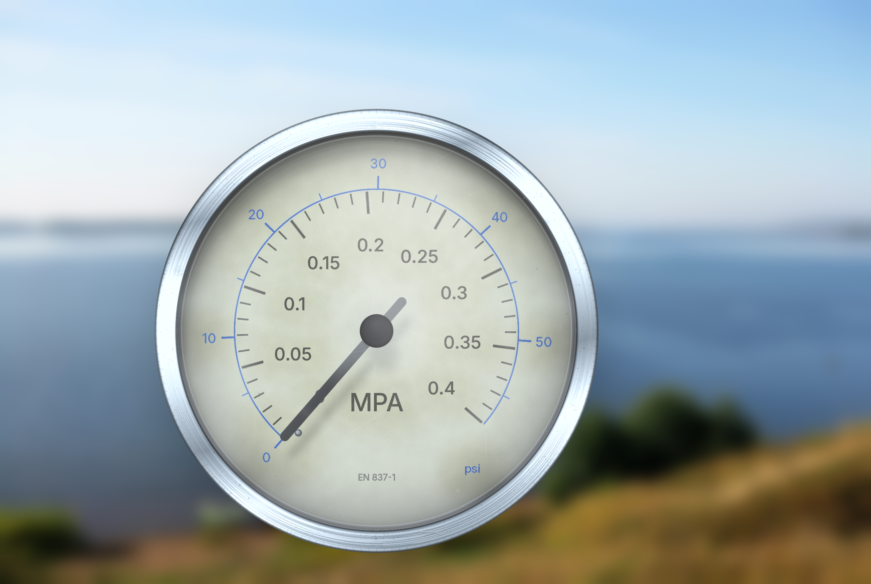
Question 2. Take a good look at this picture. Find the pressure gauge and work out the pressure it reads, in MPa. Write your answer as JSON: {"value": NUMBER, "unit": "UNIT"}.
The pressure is {"value": 0, "unit": "MPa"}
